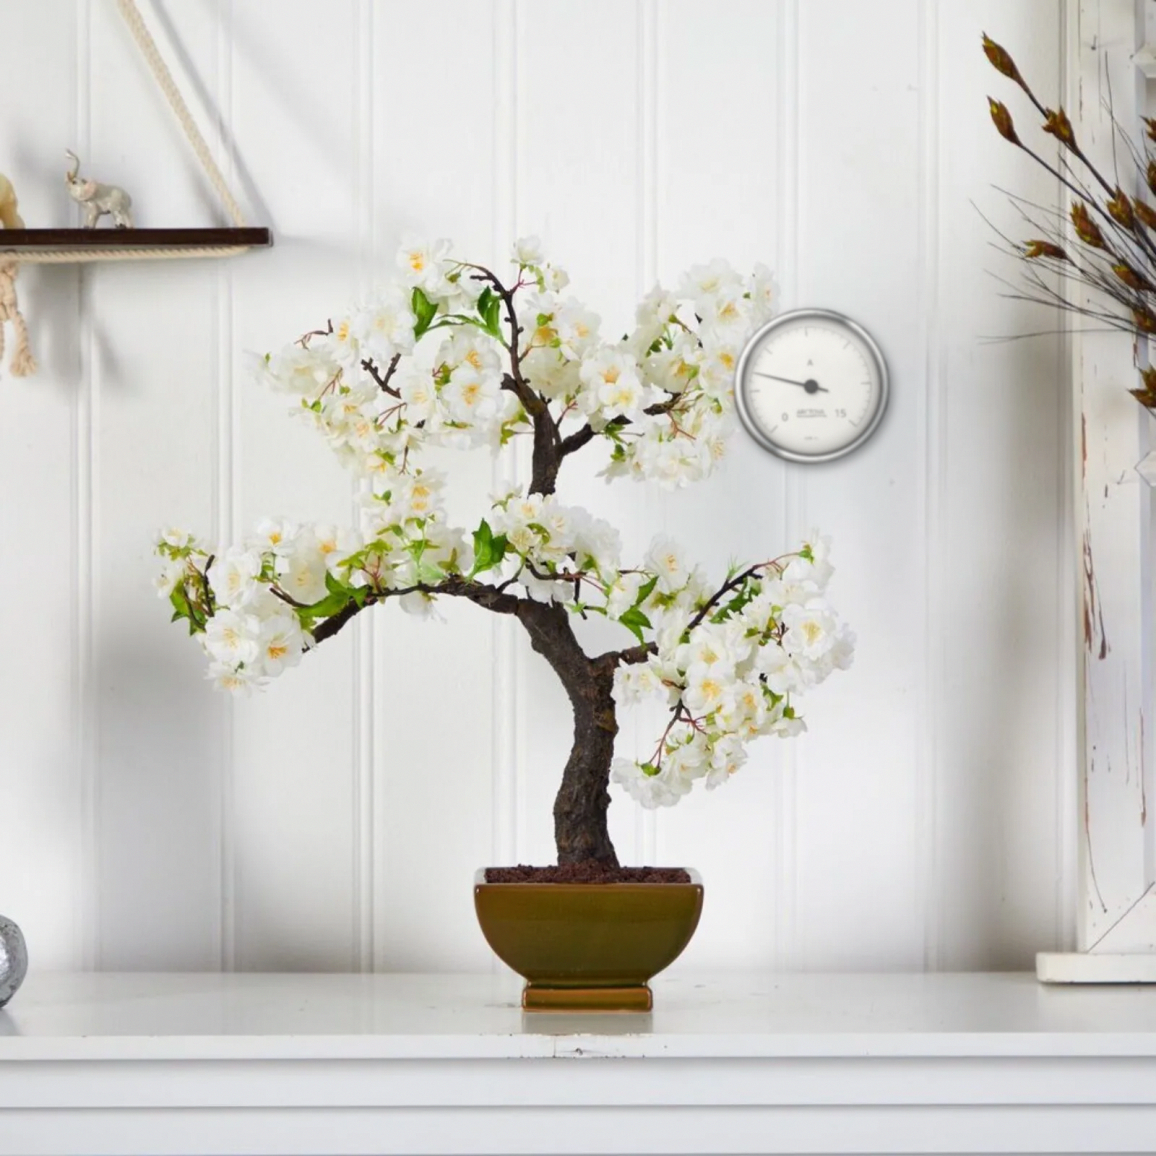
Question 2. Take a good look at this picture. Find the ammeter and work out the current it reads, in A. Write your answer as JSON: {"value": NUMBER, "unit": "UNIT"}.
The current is {"value": 3.5, "unit": "A"}
